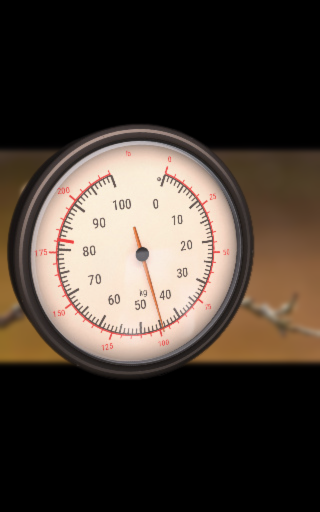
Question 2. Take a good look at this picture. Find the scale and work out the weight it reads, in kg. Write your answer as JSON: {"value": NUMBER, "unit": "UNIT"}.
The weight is {"value": 45, "unit": "kg"}
